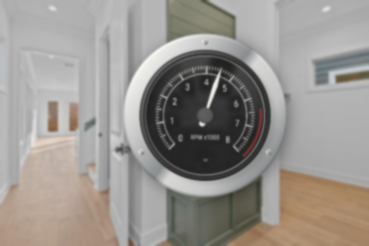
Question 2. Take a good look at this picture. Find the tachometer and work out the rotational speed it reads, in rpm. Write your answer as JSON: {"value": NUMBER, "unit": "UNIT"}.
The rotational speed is {"value": 4500, "unit": "rpm"}
